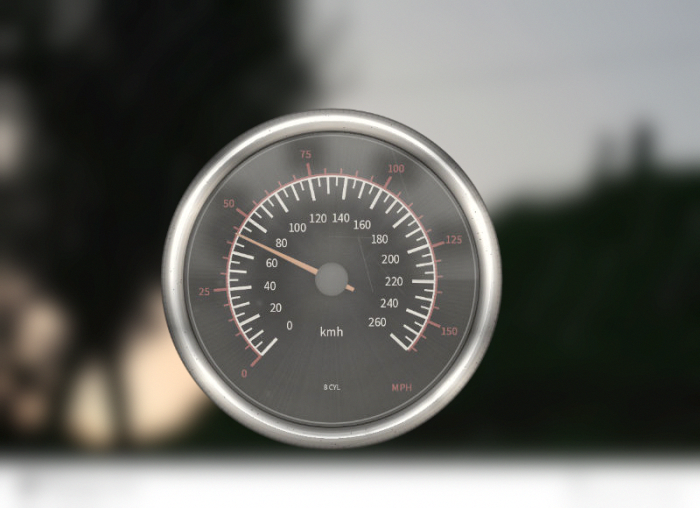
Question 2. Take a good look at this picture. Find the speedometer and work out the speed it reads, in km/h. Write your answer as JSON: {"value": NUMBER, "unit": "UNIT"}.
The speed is {"value": 70, "unit": "km/h"}
